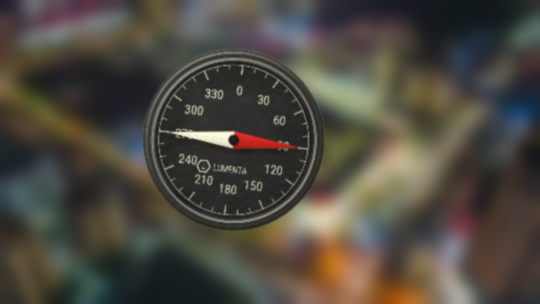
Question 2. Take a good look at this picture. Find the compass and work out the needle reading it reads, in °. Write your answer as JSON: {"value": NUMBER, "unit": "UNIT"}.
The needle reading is {"value": 90, "unit": "°"}
